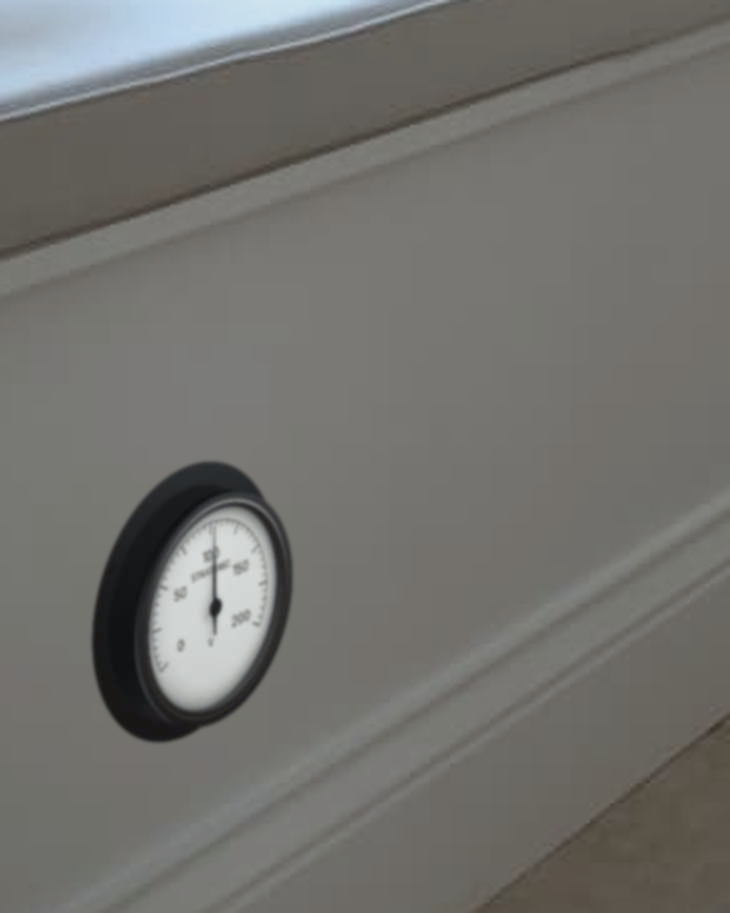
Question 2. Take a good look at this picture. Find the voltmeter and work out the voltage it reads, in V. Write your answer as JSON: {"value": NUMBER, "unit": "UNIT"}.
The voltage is {"value": 100, "unit": "V"}
